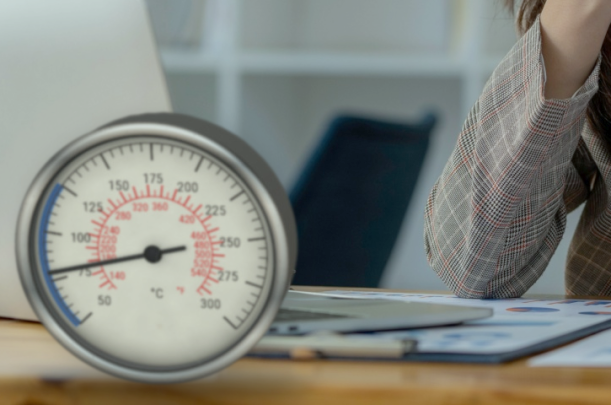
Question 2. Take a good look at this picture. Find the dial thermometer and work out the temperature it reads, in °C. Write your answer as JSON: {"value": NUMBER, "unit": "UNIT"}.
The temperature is {"value": 80, "unit": "°C"}
